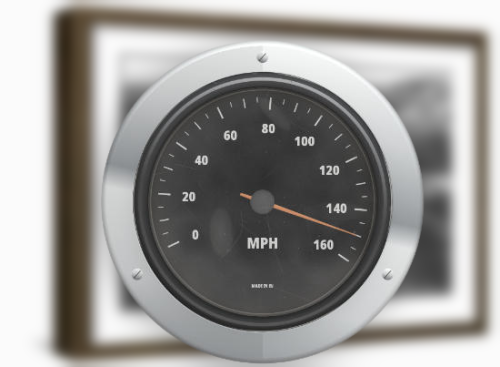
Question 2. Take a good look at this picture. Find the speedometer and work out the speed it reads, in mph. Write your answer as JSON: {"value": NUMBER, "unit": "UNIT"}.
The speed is {"value": 150, "unit": "mph"}
